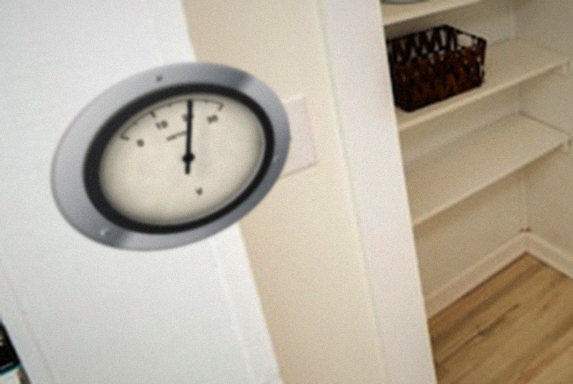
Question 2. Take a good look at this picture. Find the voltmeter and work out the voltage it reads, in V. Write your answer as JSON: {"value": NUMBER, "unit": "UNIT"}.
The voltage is {"value": 20, "unit": "V"}
